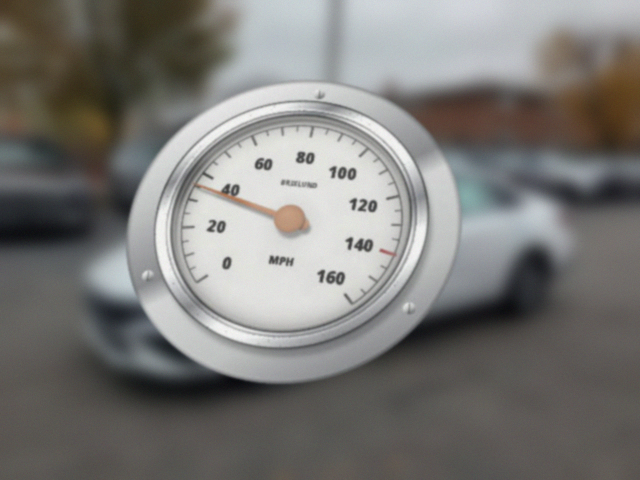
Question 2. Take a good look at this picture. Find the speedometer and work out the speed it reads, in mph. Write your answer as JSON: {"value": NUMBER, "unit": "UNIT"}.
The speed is {"value": 35, "unit": "mph"}
